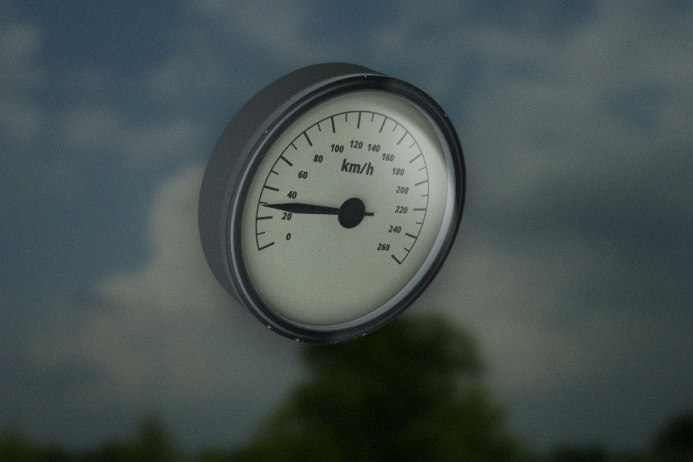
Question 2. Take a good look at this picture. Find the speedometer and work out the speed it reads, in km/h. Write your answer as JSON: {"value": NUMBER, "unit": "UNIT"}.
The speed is {"value": 30, "unit": "km/h"}
